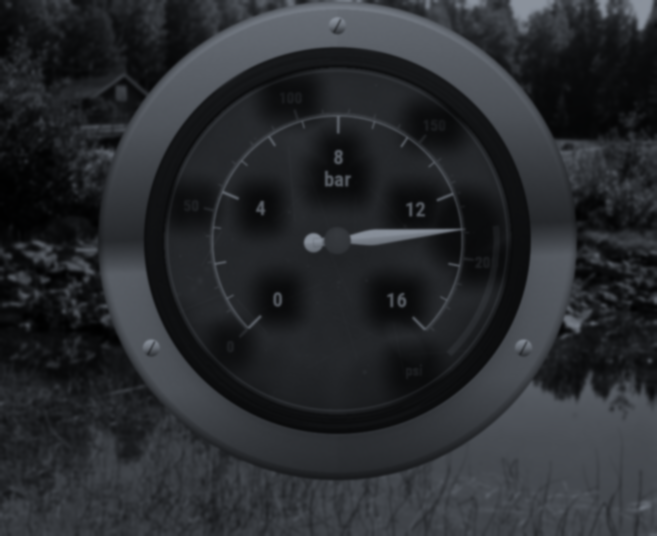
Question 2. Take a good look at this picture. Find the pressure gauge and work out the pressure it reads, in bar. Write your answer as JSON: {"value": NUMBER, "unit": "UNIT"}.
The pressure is {"value": 13, "unit": "bar"}
